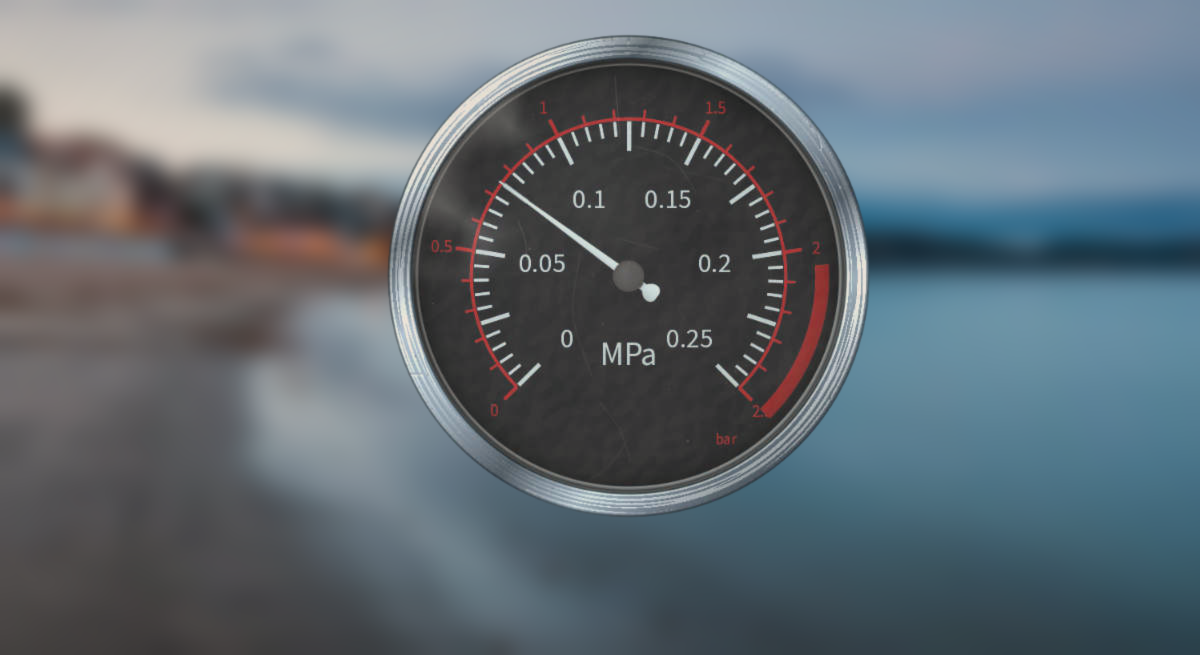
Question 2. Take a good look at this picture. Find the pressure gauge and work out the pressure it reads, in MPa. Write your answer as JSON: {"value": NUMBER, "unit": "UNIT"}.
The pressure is {"value": 0.075, "unit": "MPa"}
